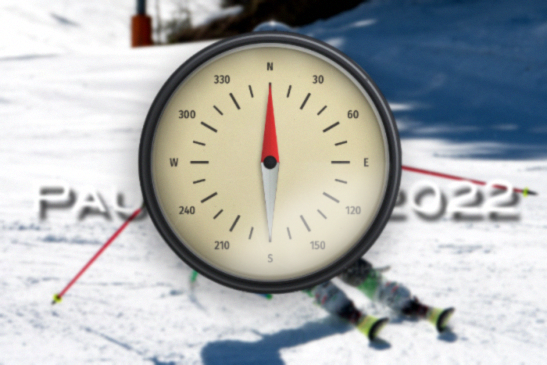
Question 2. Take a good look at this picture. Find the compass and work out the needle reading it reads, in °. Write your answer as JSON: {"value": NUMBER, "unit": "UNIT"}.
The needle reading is {"value": 0, "unit": "°"}
